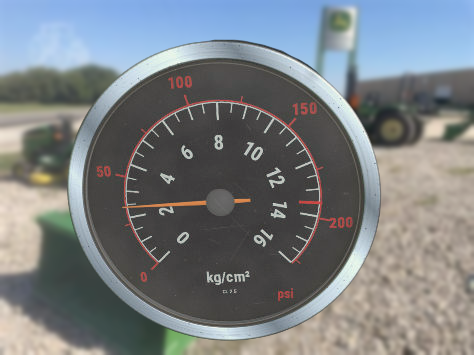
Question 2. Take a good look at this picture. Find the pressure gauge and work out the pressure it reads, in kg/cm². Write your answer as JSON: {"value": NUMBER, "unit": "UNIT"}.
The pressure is {"value": 2.5, "unit": "kg/cm²"}
